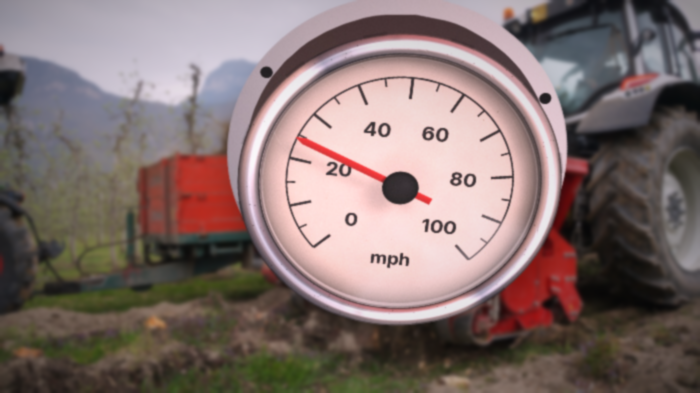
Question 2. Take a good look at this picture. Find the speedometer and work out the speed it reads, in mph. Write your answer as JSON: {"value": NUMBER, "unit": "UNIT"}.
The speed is {"value": 25, "unit": "mph"}
